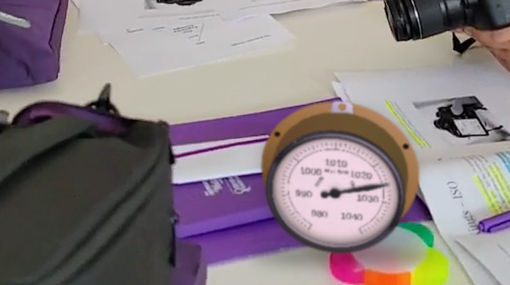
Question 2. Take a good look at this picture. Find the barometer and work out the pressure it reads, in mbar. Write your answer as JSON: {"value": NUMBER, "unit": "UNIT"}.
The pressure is {"value": 1025, "unit": "mbar"}
